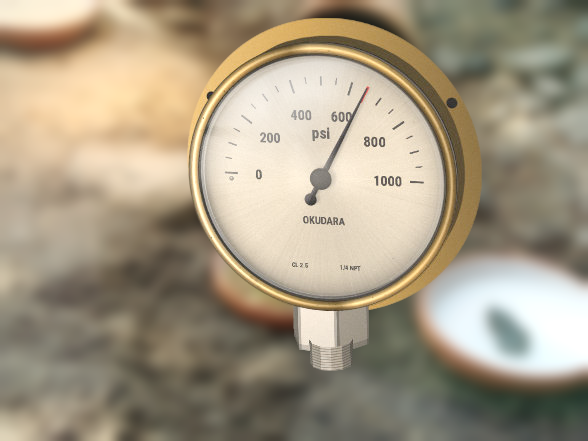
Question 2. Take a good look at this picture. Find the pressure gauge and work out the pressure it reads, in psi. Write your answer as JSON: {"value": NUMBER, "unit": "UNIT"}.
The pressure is {"value": 650, "unit": "psi"}
